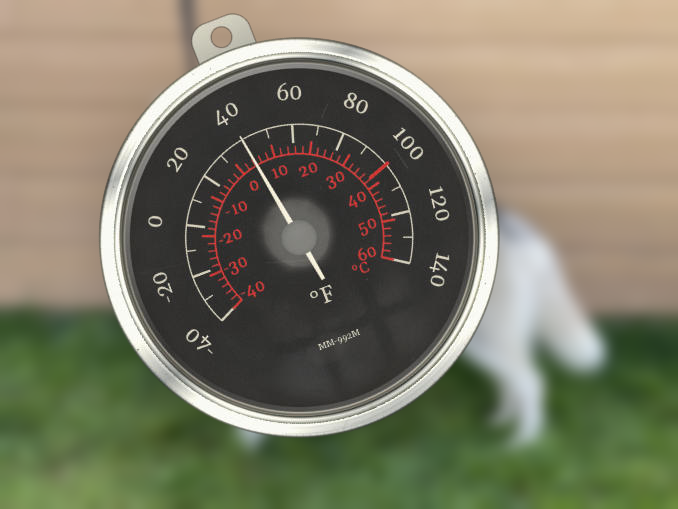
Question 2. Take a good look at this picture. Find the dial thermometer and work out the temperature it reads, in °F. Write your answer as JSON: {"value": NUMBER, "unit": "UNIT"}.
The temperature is {"value": 40, "unit": "°F"}
